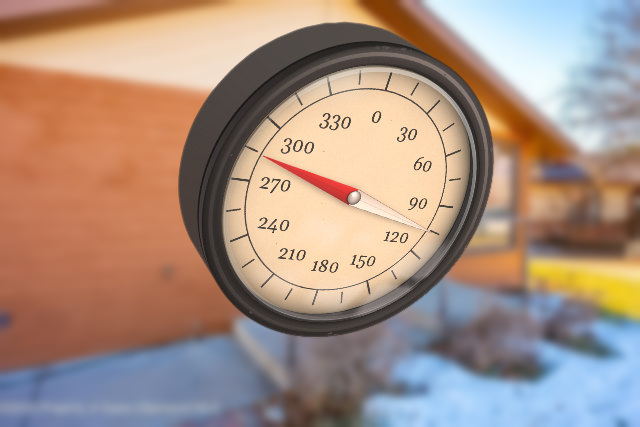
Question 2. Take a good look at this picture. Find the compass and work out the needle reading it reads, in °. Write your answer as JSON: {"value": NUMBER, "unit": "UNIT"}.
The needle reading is {"value": 285, "unit": "°"}
